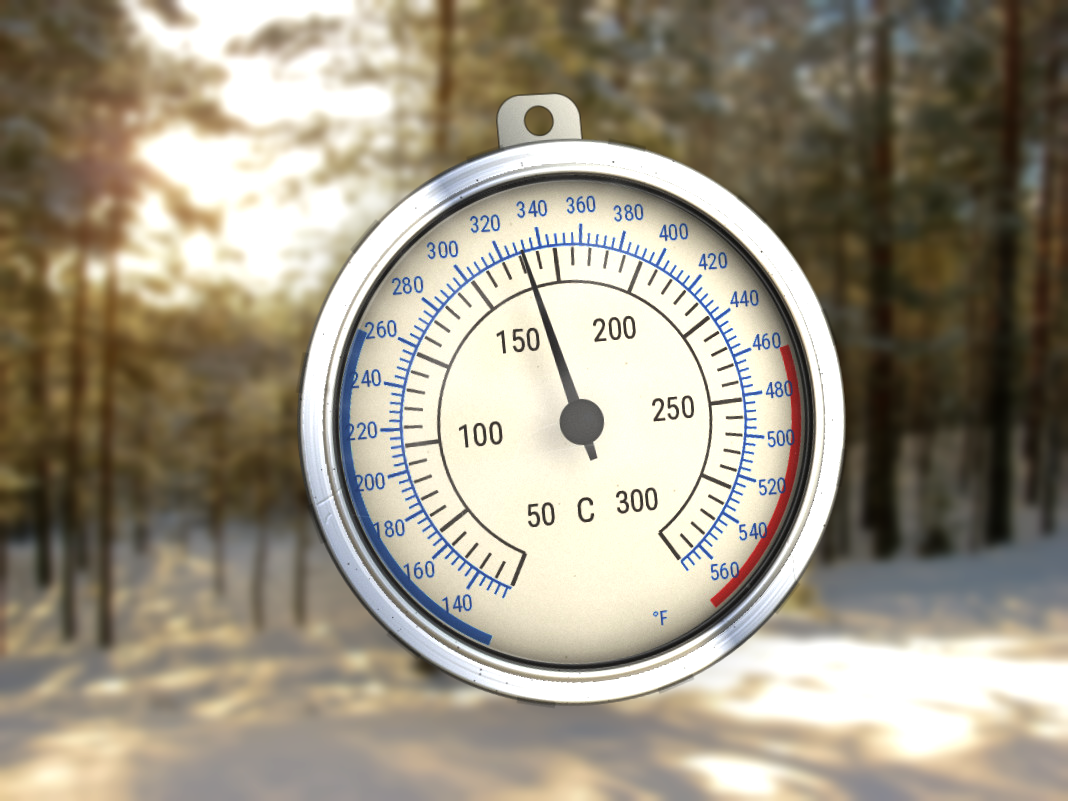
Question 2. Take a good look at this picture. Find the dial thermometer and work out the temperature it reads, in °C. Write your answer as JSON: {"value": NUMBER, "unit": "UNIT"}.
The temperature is {"value": 165, "unit": "°C"}
